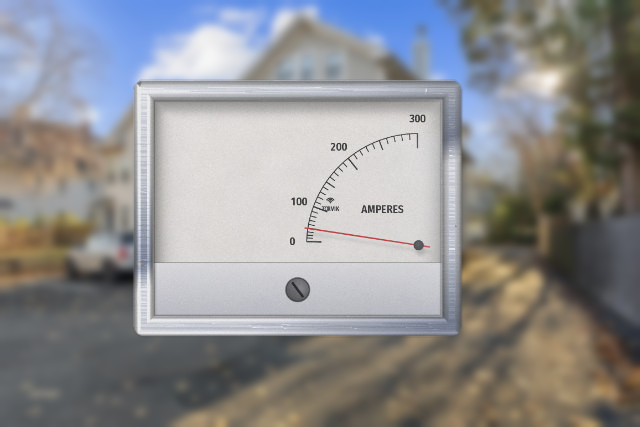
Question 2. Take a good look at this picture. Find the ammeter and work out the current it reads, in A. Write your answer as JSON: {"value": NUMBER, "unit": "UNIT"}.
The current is {"value": 50, "unit": "A"}
